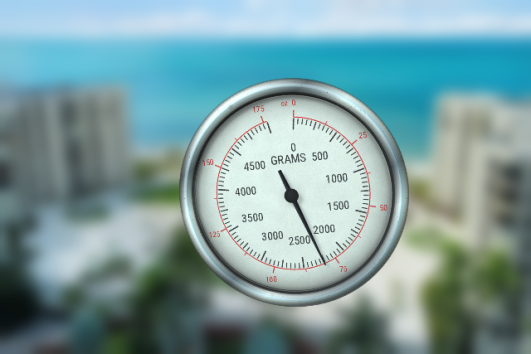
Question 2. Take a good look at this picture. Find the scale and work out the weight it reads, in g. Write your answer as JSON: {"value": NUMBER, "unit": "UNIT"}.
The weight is {"value": 2250, "unit": "g"}
